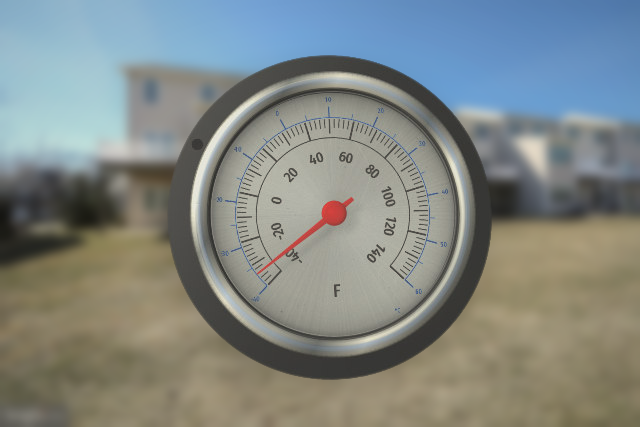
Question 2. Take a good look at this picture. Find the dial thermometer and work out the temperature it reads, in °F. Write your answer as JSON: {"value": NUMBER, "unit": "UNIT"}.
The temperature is {"value": -34, "unit": "°F"}
